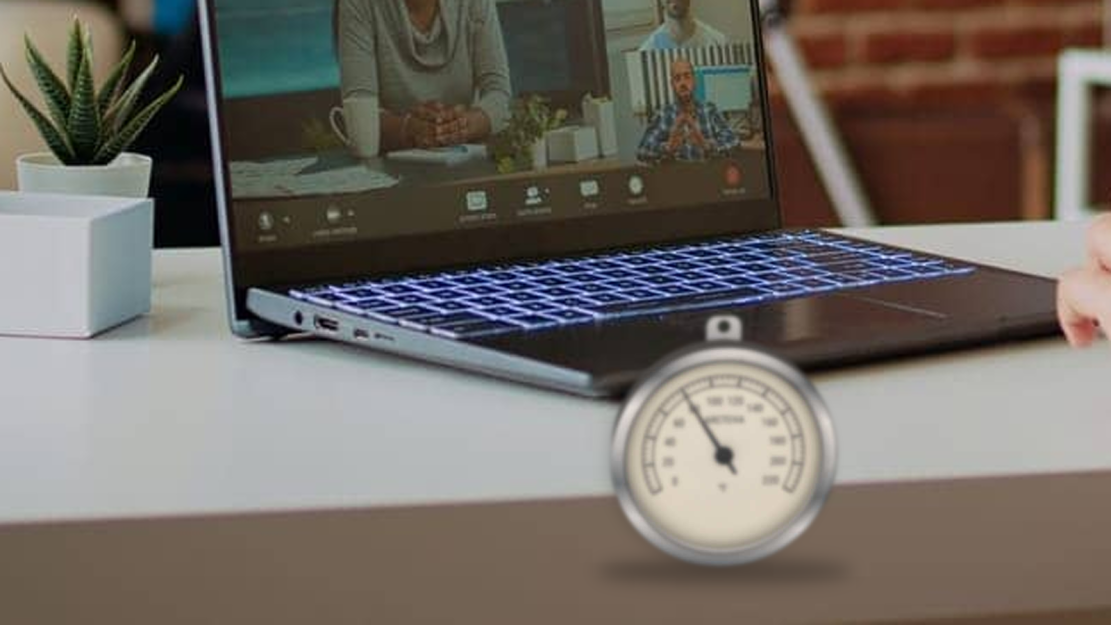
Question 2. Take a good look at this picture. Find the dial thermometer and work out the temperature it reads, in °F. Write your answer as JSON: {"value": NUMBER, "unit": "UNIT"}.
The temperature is {"value": 80, "unit": "°F"}
